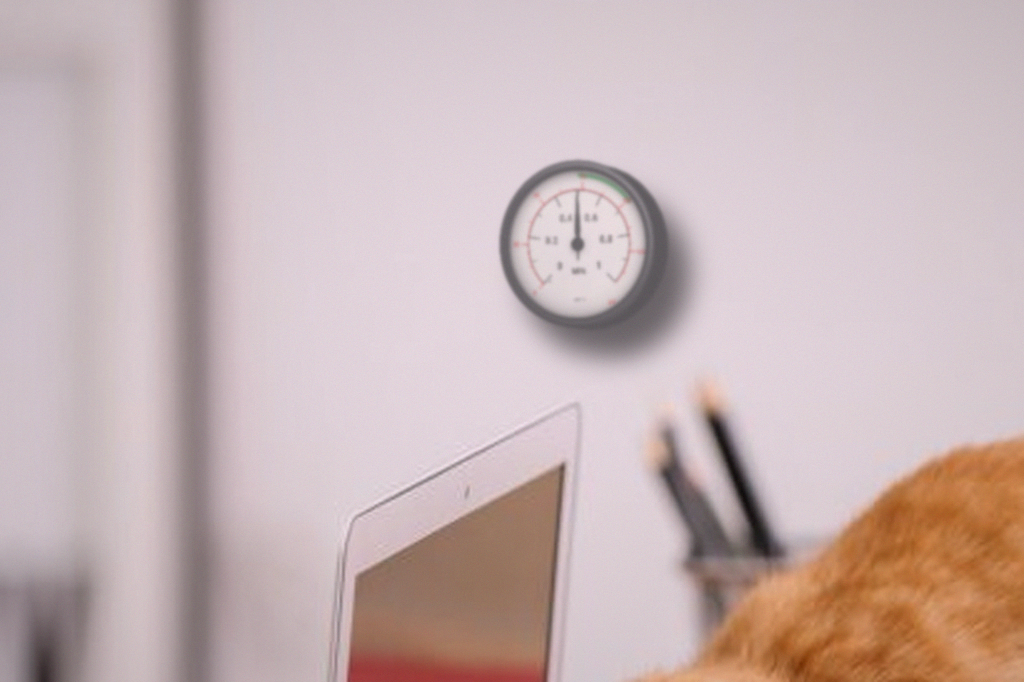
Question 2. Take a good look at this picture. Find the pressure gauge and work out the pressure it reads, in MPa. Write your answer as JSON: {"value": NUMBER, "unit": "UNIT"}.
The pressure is {"value": 0.5, "unit": "MPa"}
